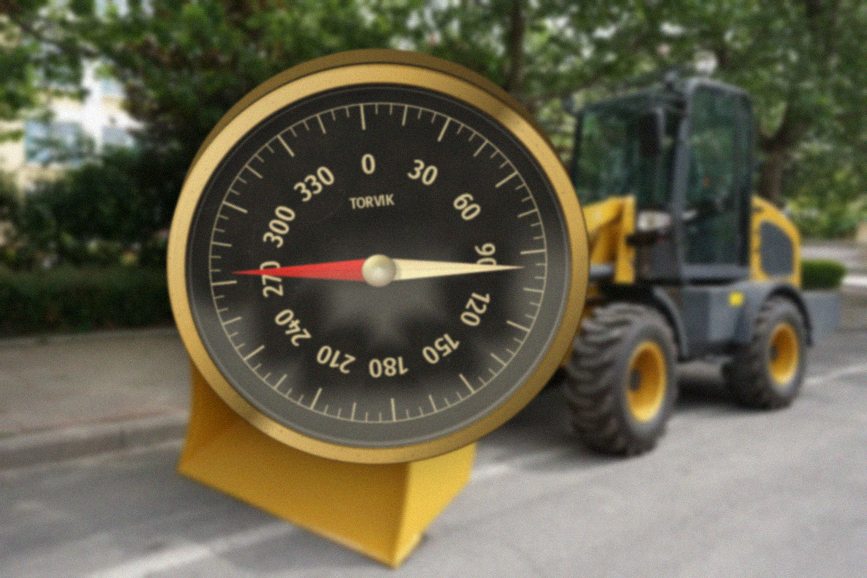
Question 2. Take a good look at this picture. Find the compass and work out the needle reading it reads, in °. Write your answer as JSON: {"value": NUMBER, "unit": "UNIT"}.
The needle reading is {"value": 275, "unit": "°"}
